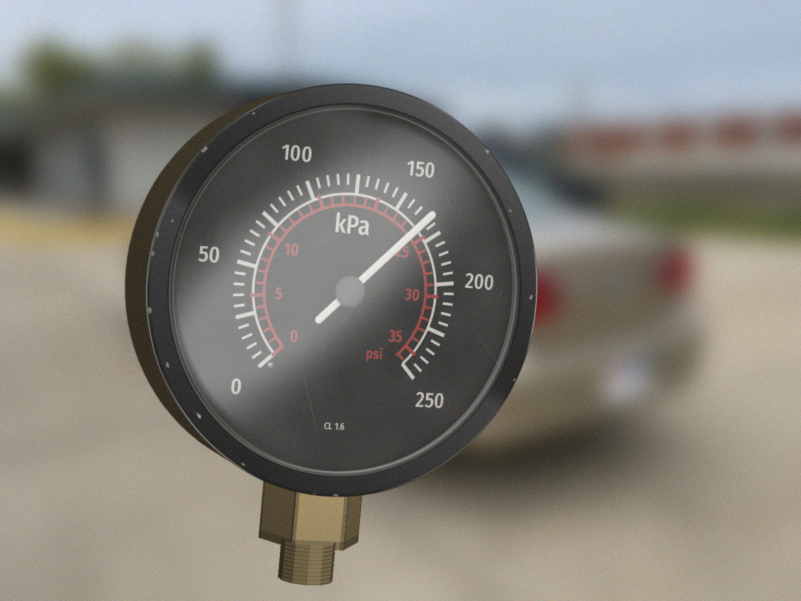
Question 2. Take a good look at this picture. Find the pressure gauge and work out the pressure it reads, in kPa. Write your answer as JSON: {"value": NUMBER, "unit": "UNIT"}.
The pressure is {"value": 165, "unit": "kPa"}
